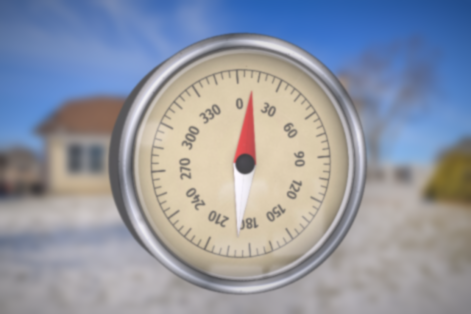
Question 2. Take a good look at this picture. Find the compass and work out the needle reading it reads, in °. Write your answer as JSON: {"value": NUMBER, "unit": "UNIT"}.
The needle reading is {"value": 10, "unit": "°"}
